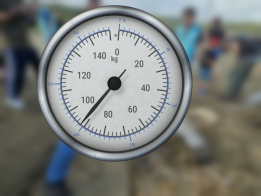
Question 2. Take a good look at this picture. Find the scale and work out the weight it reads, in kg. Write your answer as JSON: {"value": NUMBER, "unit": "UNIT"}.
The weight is {"value": 92, "unit": "kg"}
